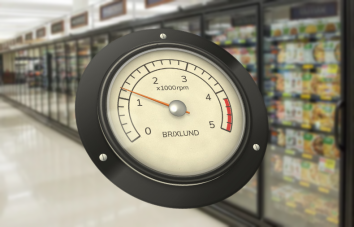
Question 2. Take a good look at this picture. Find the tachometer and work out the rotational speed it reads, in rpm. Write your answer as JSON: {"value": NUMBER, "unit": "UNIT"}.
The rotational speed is {"value": 1200, "unit": "rpm"}
